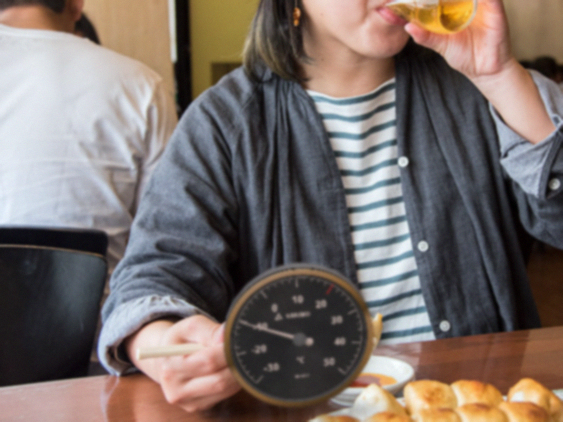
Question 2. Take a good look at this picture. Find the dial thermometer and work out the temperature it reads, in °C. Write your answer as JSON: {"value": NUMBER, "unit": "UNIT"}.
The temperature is {"value": -10, "unit": "°C"}
